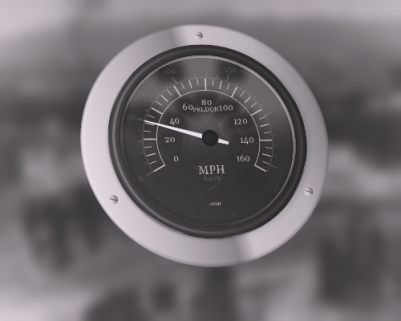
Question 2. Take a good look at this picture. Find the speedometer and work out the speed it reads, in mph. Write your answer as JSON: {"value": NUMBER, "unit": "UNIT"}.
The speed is {"value": 30, "unit": "mph"}
